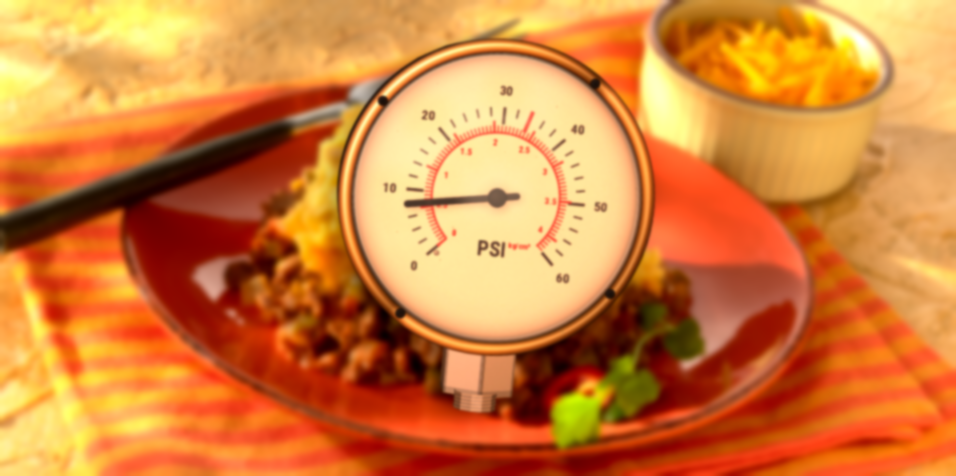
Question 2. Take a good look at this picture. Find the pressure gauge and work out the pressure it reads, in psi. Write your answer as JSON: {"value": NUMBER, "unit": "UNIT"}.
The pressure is {"value": 8, "unit": "psi"}
